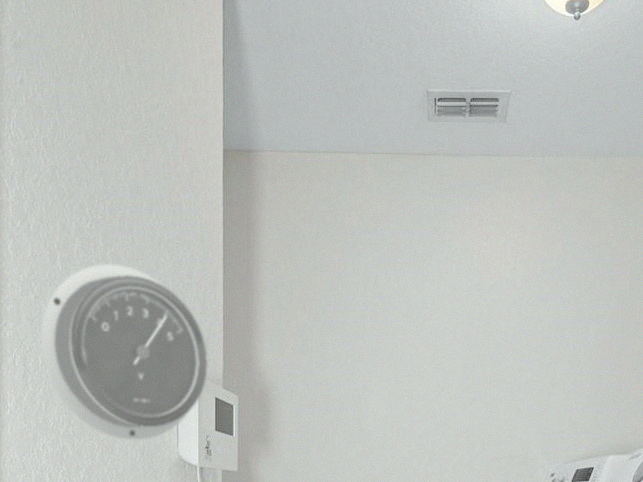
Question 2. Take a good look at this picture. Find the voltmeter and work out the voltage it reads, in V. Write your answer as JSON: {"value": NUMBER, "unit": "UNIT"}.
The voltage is {"value": 4, "unit": "V"}
